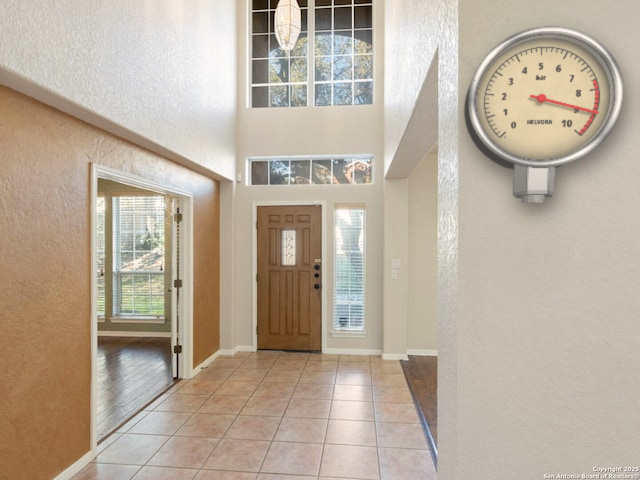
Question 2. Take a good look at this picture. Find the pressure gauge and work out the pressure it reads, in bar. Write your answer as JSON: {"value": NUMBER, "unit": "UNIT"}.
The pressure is {"value": 9, "unit": "bar"}
